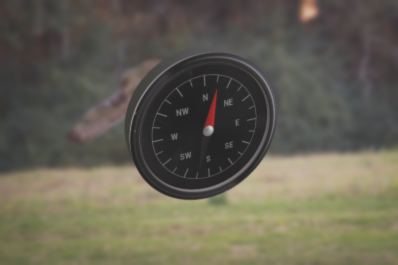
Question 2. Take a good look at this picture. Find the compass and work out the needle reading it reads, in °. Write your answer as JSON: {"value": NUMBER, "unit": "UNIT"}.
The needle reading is {"value": 15, "unit": "°"}
